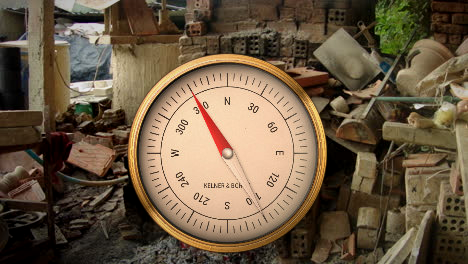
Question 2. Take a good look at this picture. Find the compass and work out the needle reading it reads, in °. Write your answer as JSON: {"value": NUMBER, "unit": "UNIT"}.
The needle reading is {"value": 330, "unit": "°"}
